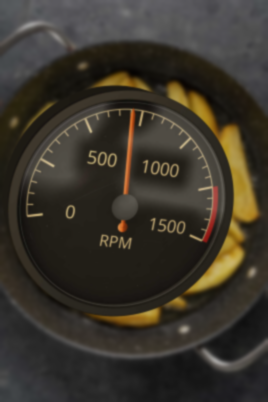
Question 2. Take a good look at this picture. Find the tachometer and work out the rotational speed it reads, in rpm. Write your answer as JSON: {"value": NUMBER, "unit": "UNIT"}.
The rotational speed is {"value": 700, "unit": "rpm"}
